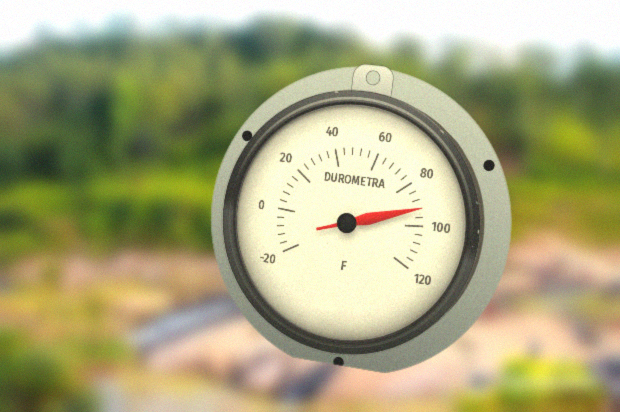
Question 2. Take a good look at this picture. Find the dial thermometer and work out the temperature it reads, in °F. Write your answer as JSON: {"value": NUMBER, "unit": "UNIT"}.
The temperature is {"value": 92, "unit": "°F"}
